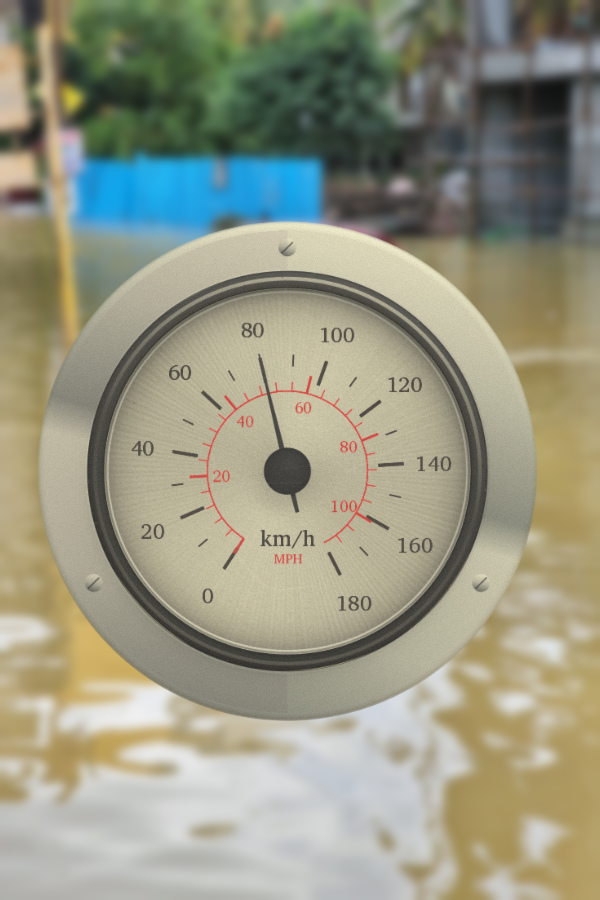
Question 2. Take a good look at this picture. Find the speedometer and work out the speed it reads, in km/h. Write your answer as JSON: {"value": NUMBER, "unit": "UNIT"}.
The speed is {"value": 80, "unit": "km/h"}
